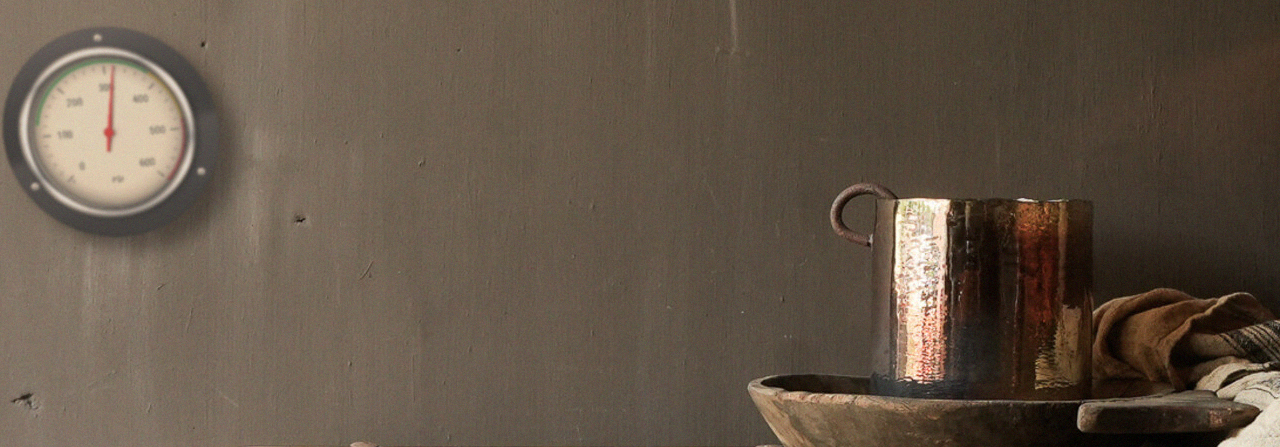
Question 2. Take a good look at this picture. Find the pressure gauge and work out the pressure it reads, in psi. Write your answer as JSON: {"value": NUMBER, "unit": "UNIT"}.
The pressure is {"value": 320, "unit": "psi"}
